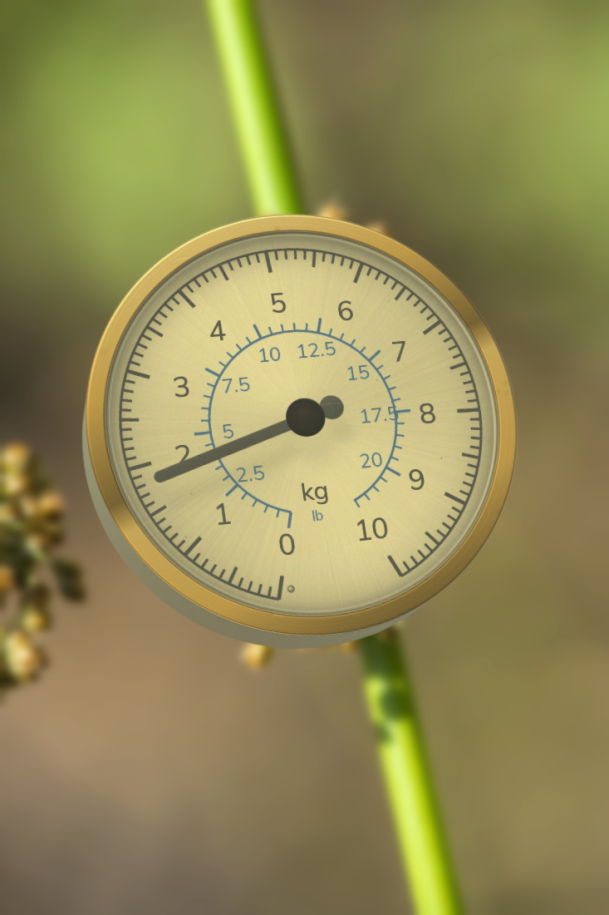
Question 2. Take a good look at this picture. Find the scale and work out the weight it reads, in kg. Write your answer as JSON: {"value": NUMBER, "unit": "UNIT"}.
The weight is {"value": 1.8, "unit": "kg"}
